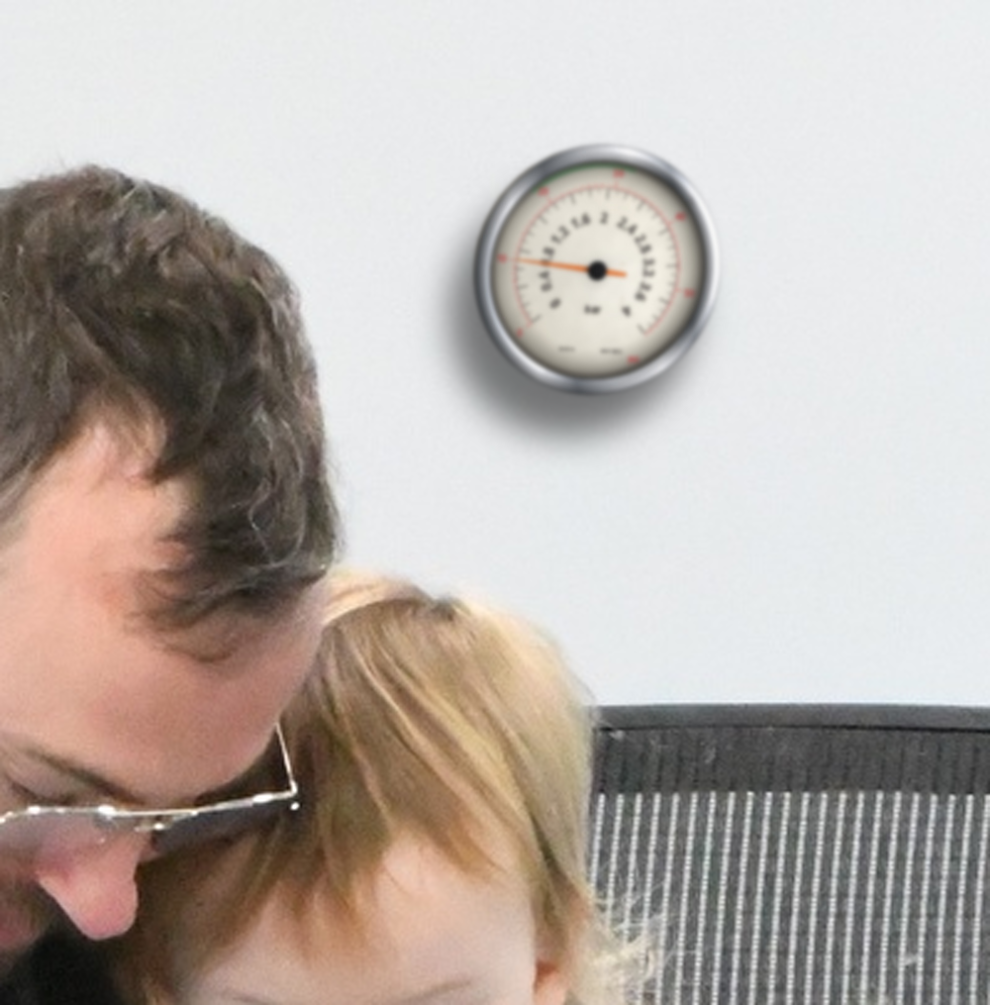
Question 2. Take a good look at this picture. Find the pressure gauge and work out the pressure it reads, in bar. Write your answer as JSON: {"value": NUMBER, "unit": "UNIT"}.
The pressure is {"value": 0.7, "unit": "bar"}
